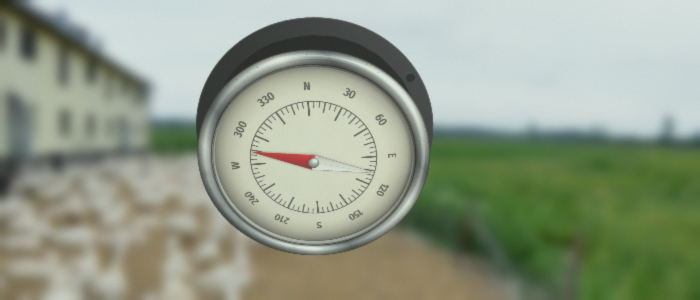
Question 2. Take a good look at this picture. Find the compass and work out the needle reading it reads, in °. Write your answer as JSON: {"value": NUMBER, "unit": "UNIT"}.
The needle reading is {"value": 285, "unit": "°"}
